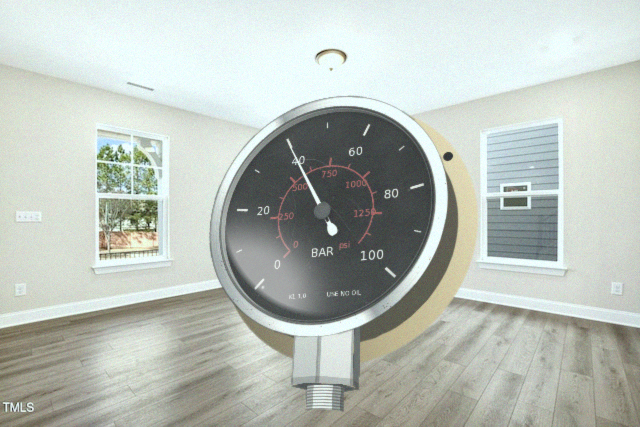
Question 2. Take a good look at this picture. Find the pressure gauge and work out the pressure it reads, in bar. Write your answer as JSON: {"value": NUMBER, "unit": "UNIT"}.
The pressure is {"value": 40, "unit": "bar"}
